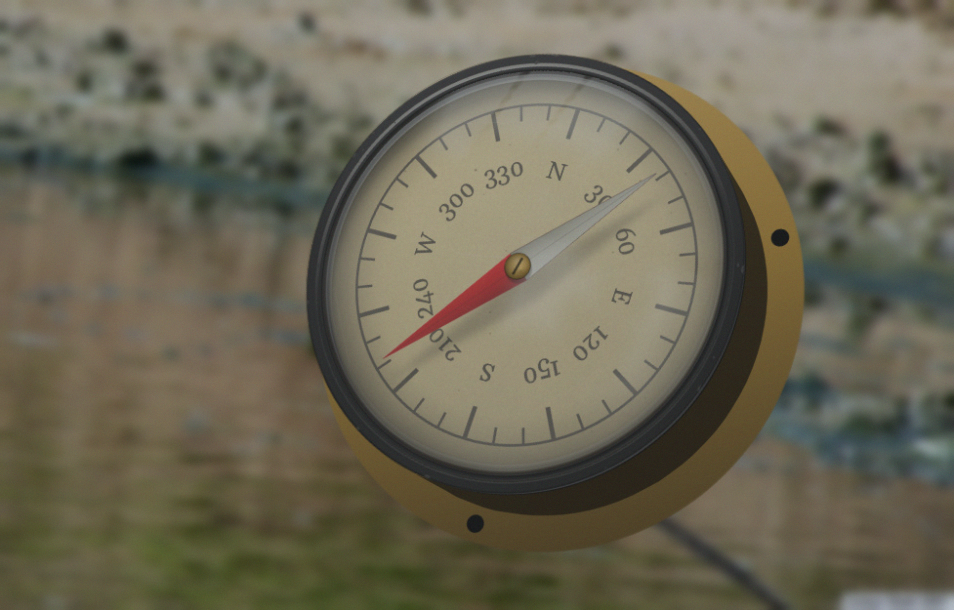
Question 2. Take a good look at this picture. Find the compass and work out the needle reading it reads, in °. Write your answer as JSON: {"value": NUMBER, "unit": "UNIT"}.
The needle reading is {"value": 220, "unit": "°"}
